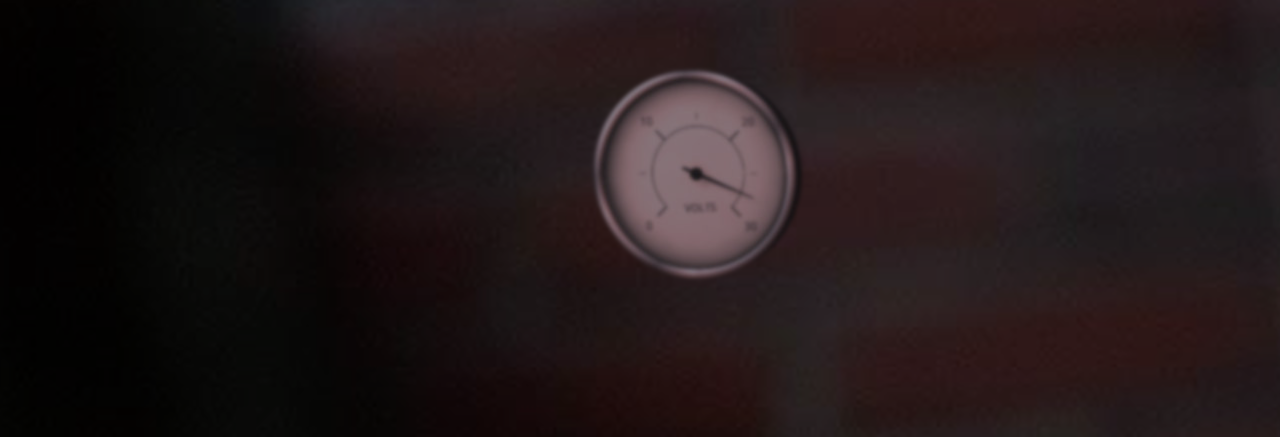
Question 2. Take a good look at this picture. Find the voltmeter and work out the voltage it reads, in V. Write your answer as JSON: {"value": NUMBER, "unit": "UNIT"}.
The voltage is {"value": 27.5, "unit": "V"}
